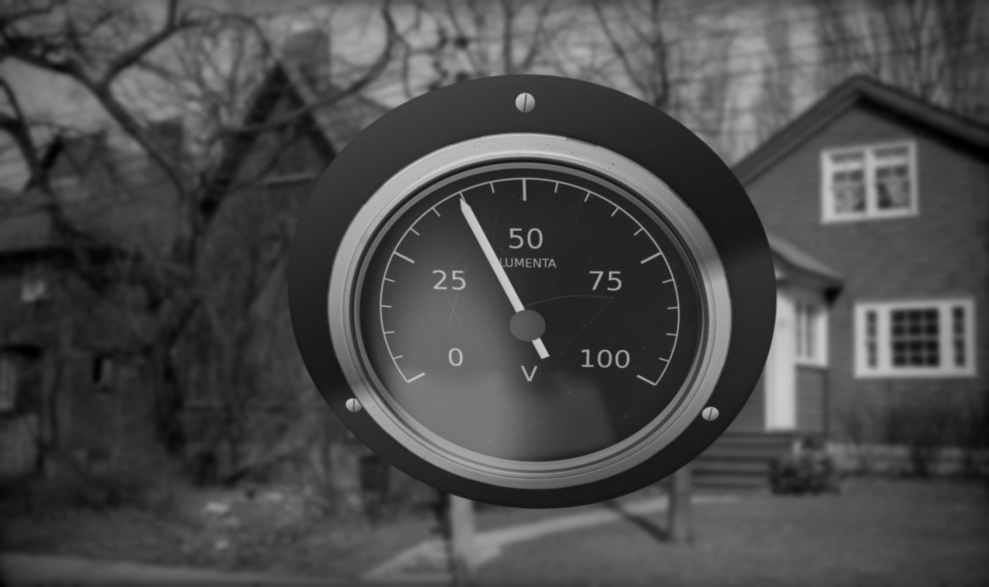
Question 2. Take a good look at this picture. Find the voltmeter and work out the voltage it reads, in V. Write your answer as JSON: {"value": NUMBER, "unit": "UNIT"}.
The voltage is {"value": 40, "unit": "V"}
